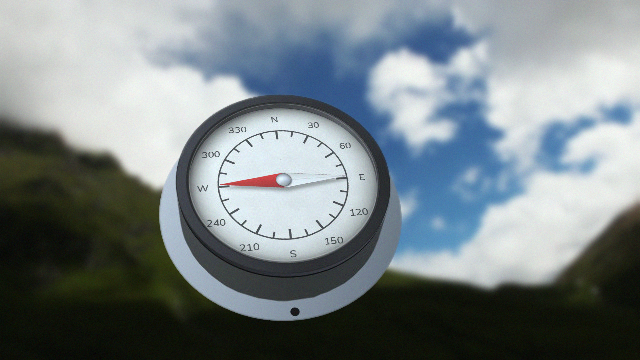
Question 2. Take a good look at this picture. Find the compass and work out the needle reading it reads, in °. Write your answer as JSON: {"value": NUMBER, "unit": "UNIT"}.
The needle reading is {"value": 270, "unit": "°"}
